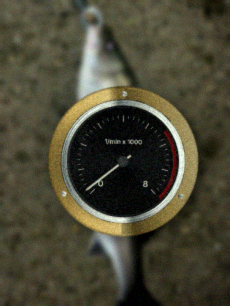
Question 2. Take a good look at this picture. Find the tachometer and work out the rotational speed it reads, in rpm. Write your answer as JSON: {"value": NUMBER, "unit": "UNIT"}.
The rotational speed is {"value": 200, "unit": "rpm"}
